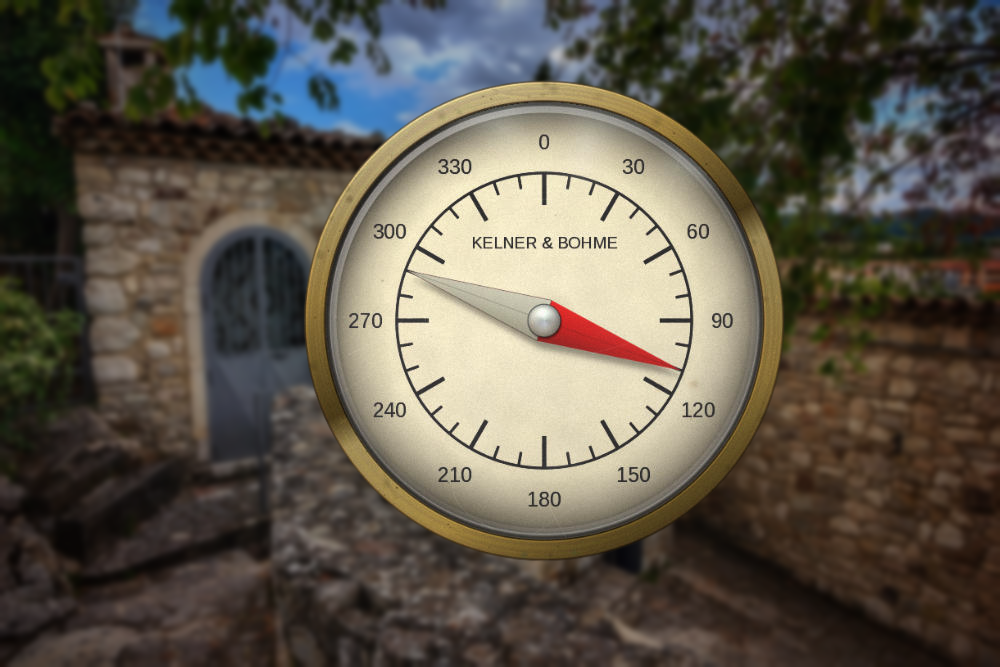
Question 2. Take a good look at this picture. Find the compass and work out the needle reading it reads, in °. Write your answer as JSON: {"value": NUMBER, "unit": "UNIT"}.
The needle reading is {"value": 110, "unit": "°"}
